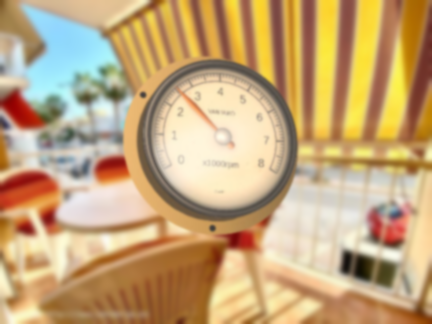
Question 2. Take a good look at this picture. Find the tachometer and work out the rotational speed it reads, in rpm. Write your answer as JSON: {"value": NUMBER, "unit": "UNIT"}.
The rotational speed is {"value": 2500, "unit": "rpm"}
